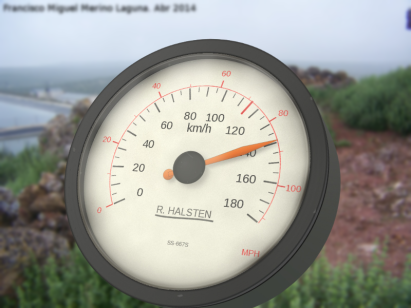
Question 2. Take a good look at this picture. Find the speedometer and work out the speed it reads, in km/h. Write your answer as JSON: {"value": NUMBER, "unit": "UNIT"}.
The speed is {"value": 140, "unit": "km/h"}
